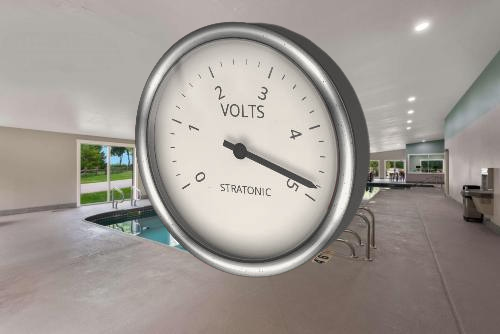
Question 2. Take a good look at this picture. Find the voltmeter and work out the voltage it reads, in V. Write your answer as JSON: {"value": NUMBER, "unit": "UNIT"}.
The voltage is {"value": 4.8, "unit": "V"}
